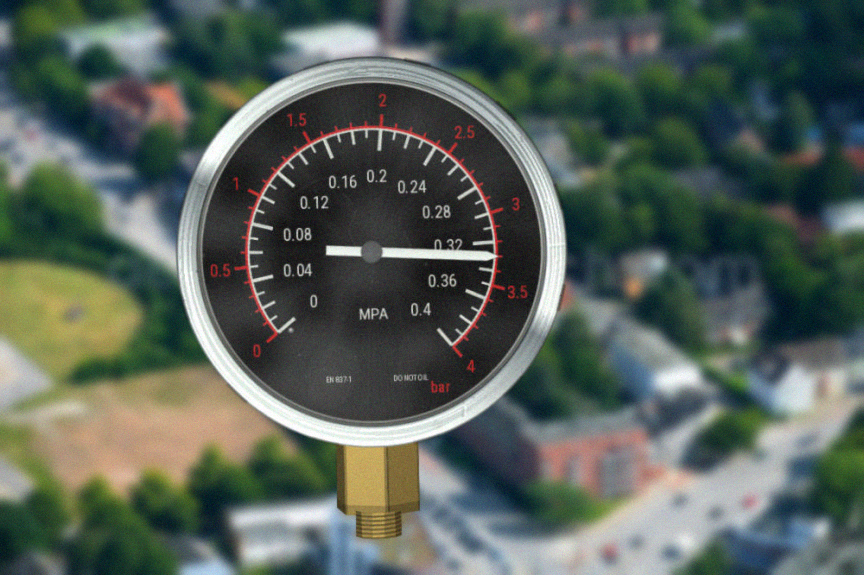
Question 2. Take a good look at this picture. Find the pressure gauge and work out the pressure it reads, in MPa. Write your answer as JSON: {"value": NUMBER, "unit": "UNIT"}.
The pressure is {"value": 0.33, "unit": "MPa"}
